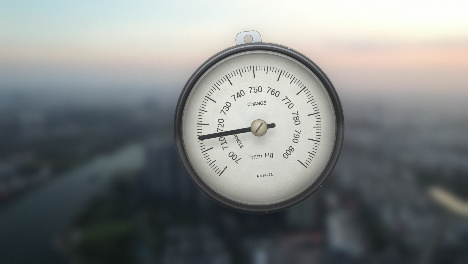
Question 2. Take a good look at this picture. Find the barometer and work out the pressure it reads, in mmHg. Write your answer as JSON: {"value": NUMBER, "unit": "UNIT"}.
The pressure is {"value": 715, "unit": "mmHg"}
